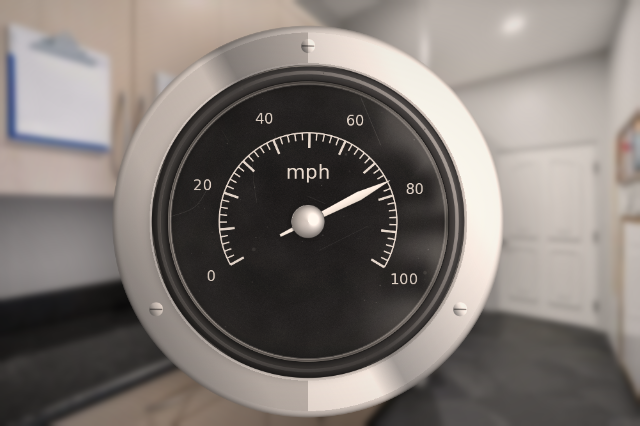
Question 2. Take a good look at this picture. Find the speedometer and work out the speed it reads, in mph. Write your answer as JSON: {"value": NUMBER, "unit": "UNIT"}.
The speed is {"value": 76, "unit": "mph"}
